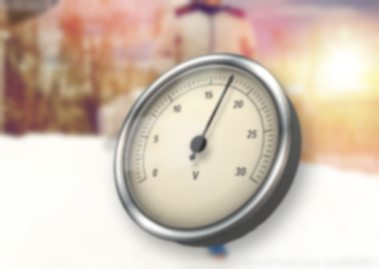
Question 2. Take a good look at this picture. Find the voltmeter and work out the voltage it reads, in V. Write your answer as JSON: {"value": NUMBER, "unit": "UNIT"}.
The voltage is {"value": 17.5, "unit": "V"}
